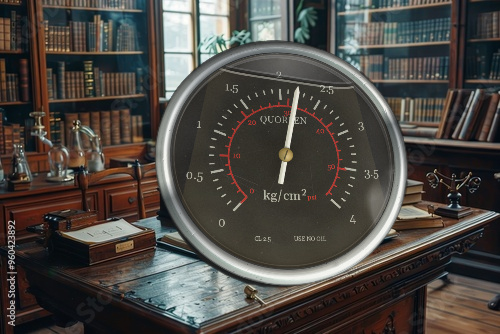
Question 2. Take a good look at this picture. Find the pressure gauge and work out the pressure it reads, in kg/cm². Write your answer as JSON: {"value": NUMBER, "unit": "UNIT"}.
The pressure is {"value": 2.2, "unit": "kg/cm²"}
